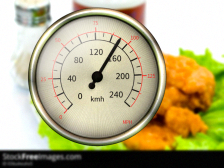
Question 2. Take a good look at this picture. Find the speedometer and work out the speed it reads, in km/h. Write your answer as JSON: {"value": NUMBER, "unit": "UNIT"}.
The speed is {"value": 150, "unit": "km/h"}
